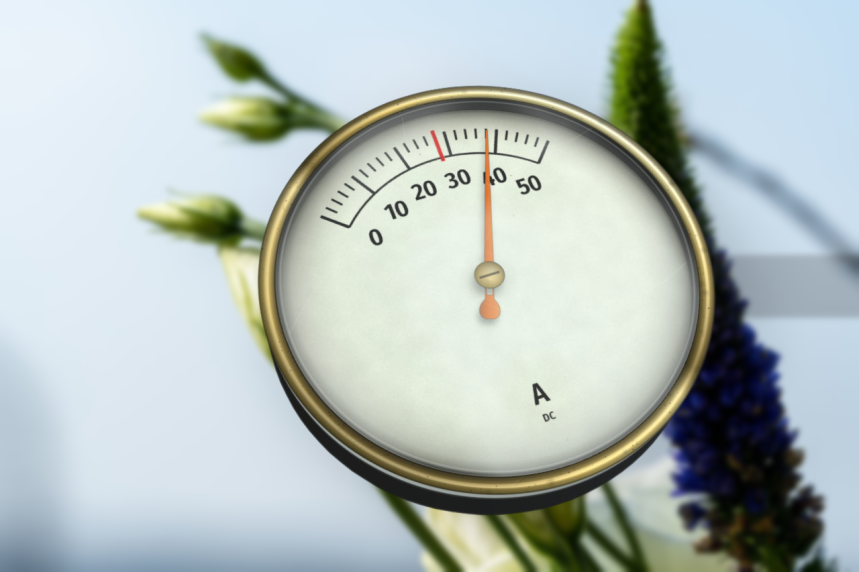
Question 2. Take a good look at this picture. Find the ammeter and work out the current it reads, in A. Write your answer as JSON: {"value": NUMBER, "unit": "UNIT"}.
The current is {"value": 38, "unit": "A"}
